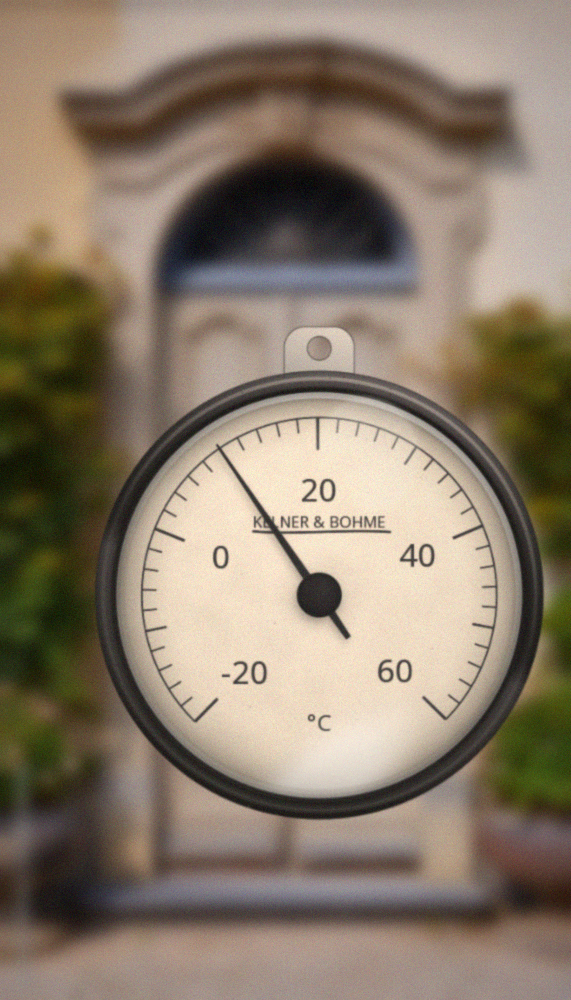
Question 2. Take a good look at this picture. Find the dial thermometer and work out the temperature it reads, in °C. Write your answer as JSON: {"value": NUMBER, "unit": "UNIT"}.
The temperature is {"value": 10, "unit": "°C"}
